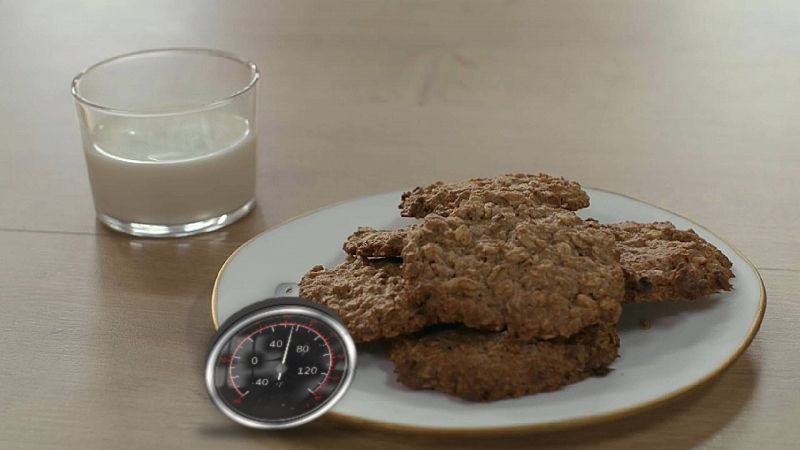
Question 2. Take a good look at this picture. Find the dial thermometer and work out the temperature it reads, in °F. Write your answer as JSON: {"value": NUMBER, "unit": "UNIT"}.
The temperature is {"value": 55, "unit": "°F"}
